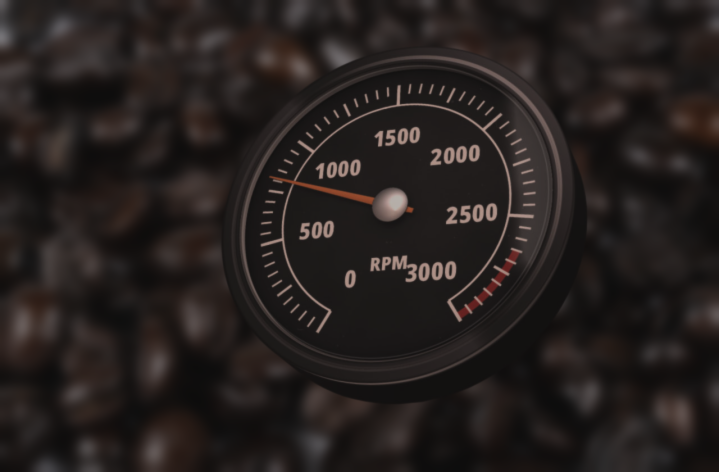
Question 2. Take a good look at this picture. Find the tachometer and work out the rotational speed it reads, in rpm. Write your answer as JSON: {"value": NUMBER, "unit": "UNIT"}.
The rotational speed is {"value": 800, "unit": "rpm"}
